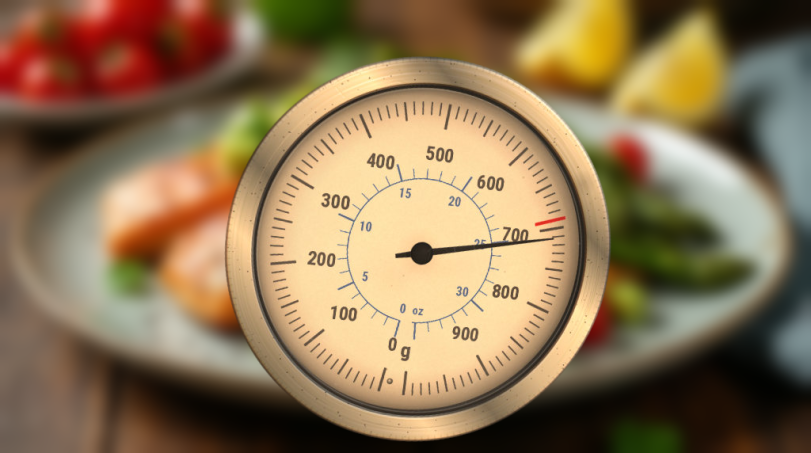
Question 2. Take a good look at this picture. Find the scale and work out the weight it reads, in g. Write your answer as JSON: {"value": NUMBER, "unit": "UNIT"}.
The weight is {"value": 710, "unit": "g"}
